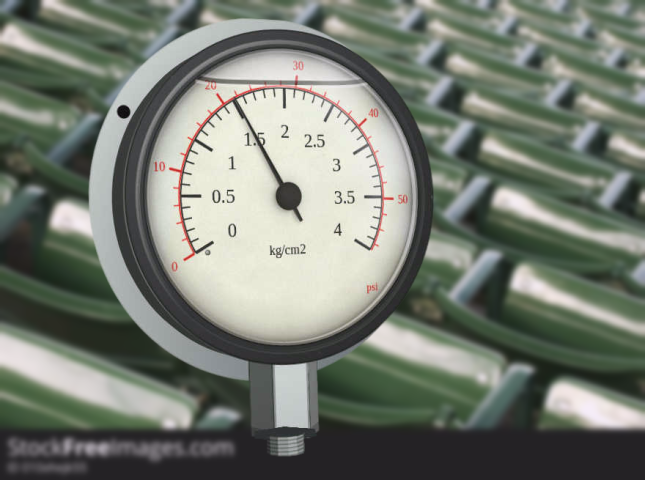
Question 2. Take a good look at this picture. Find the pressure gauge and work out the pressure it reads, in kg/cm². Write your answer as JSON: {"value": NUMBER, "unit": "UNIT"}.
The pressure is {"value": 1.5, "unit": "kg/cm²"}
